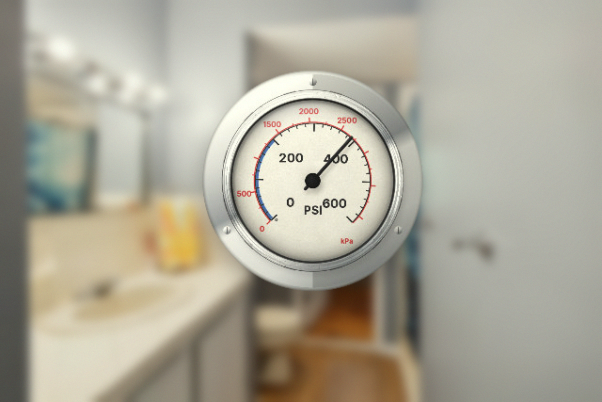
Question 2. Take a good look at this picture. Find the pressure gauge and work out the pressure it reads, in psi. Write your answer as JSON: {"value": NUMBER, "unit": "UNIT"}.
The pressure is {"value": 390, "unit": "psi"}
